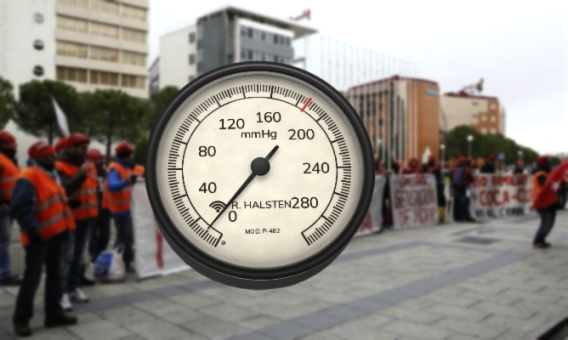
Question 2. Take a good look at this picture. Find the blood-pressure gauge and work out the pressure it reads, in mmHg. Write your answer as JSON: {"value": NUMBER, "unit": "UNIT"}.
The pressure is {"value": 10, "unit": "mmHg"}
